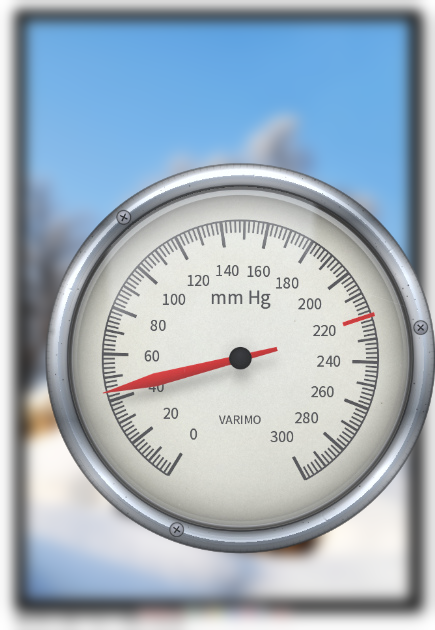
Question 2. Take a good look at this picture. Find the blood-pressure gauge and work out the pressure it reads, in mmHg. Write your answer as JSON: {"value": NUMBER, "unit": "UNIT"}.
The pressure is {"value": 44, "unit": "mmHg"}
